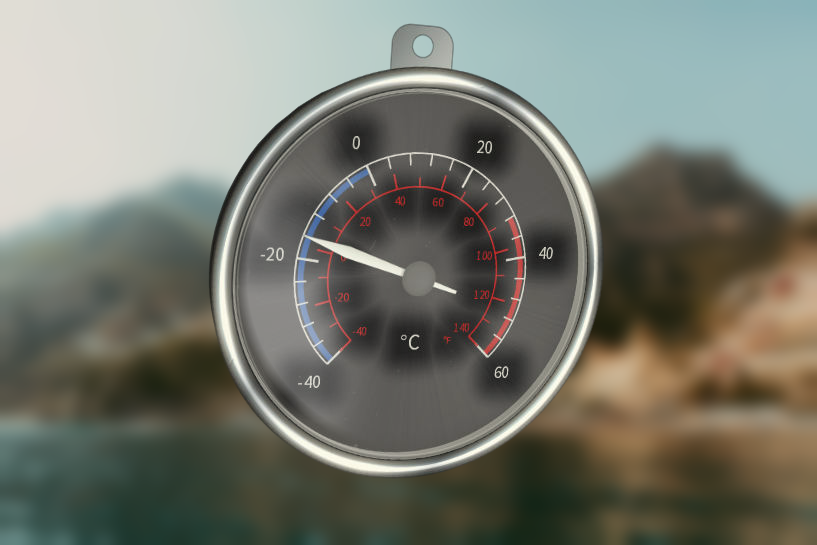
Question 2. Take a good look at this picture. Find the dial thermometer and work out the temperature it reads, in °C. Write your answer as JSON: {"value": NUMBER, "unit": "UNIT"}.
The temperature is {"value": -16, "unit": "°C"}
